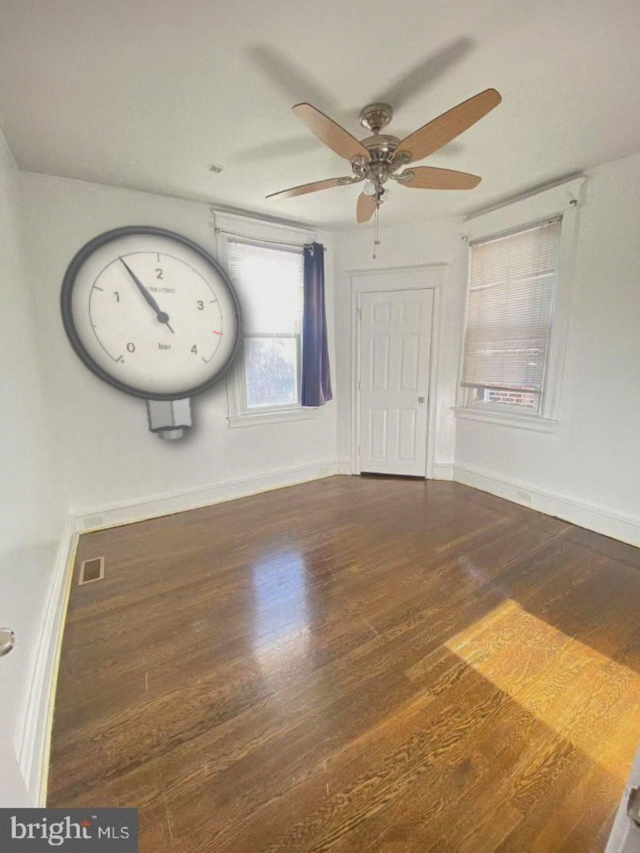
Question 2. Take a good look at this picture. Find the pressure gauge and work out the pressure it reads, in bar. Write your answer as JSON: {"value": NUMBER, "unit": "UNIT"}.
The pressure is {"value": 1.5, "unit": "bar"}
